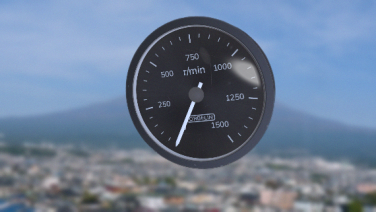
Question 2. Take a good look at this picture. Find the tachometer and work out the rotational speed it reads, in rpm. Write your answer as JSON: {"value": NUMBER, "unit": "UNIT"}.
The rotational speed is {"value": 0, "unit": "rpm"}
